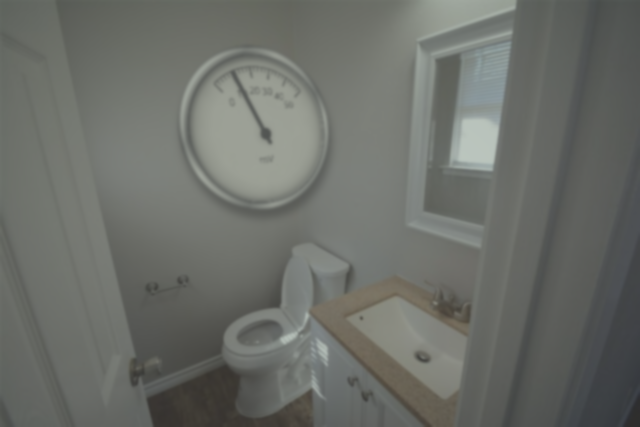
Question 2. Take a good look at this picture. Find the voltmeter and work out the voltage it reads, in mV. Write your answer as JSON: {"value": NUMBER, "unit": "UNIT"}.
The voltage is {"value": 10, "unit": "mV"}
